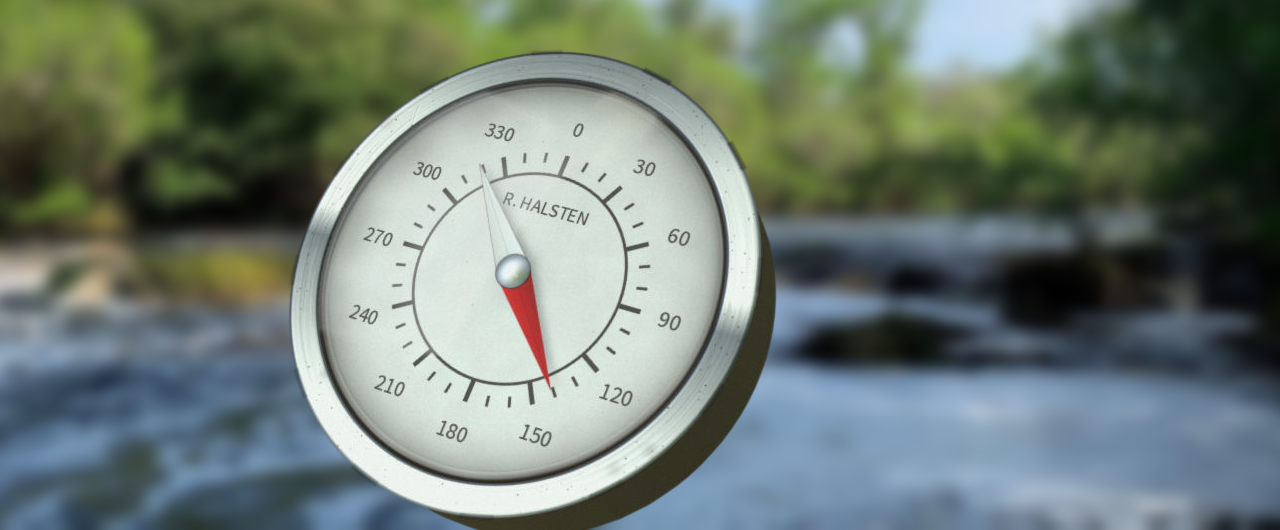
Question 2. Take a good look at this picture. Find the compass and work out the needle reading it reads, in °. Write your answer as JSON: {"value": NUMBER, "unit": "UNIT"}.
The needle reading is {"value": 140, "unit": "°"}
